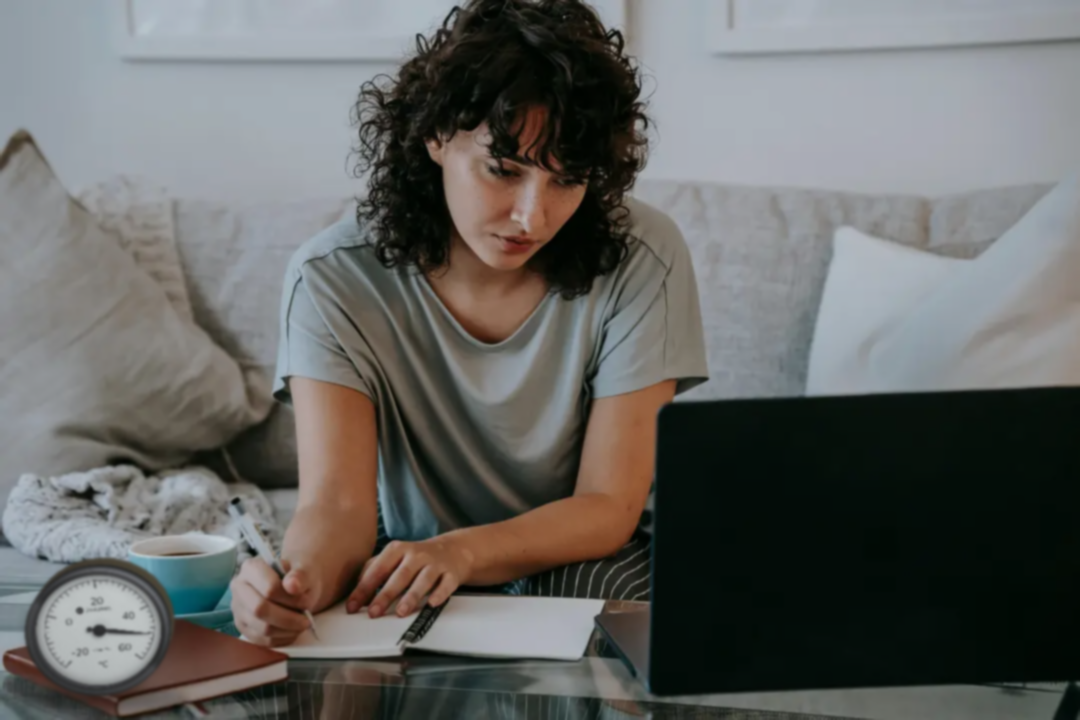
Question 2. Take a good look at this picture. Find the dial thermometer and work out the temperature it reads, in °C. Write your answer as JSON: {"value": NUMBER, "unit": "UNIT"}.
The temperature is {"value": 50, "unit": "°C"}
